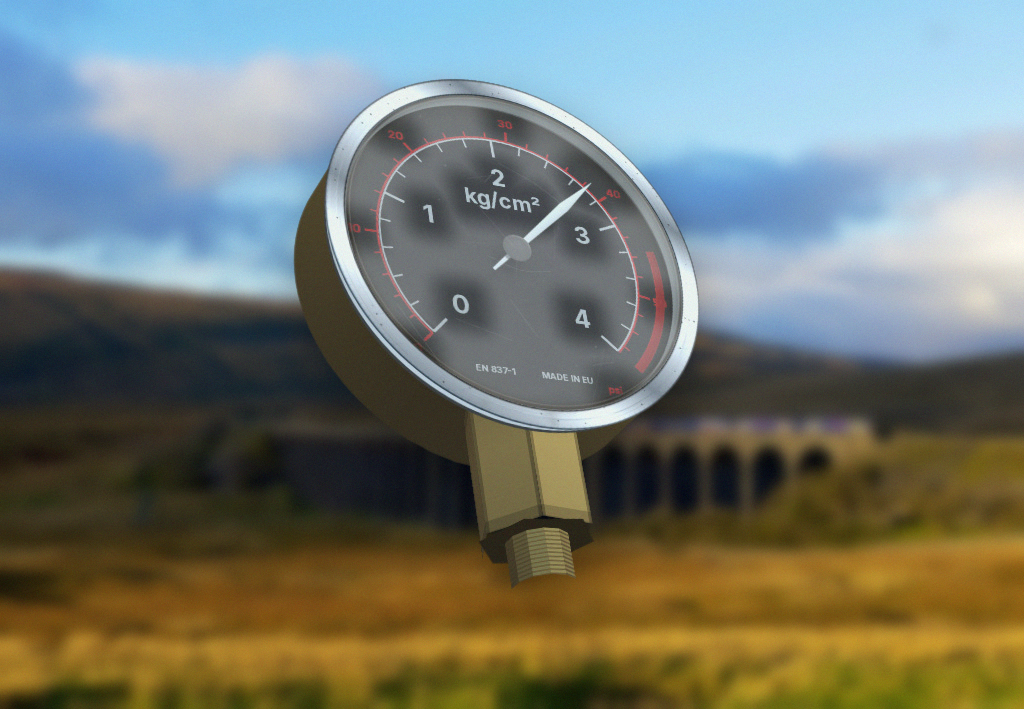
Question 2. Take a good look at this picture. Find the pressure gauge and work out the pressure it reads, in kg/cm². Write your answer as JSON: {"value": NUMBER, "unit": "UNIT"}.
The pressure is {"value": 2.7, "unit": "kg/cm²"}
